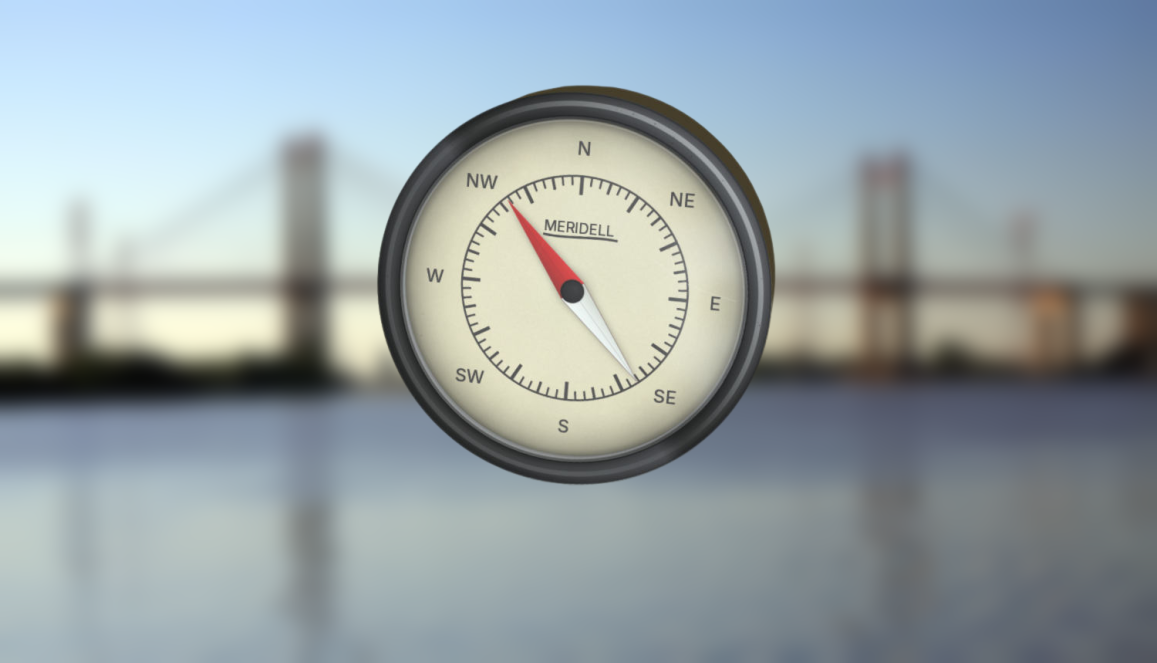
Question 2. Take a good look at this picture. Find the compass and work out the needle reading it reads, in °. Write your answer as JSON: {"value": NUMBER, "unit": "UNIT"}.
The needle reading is {"value": 320, "unit": "°"}
